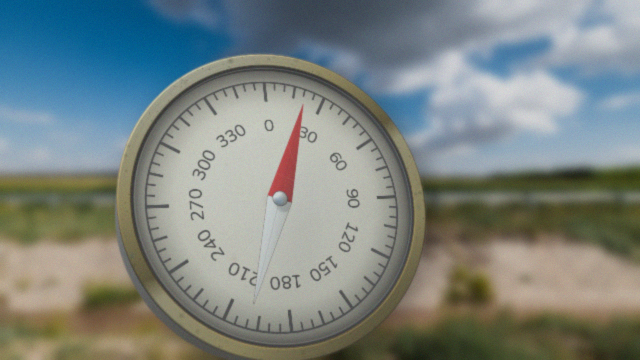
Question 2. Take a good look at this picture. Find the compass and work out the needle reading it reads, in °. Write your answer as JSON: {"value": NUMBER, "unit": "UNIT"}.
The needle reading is {"value": 20, "unit": "°"}
